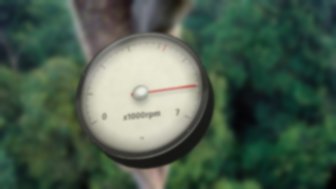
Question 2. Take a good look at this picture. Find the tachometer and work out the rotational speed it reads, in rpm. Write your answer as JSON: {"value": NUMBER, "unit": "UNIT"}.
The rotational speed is {"value": 6000, "unit": "rpm"}
